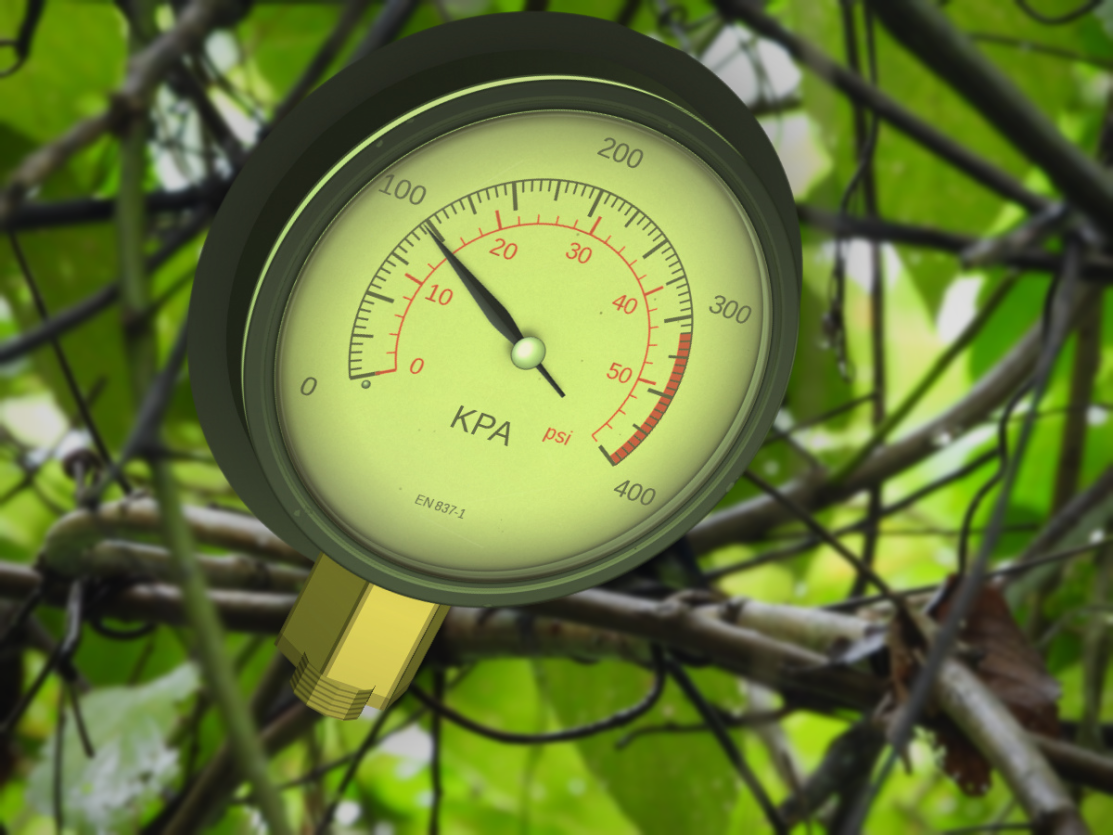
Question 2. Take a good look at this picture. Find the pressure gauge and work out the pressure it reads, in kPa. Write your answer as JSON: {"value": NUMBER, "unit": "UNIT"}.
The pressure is {"value": 97.5, "unit": "kPa"}
